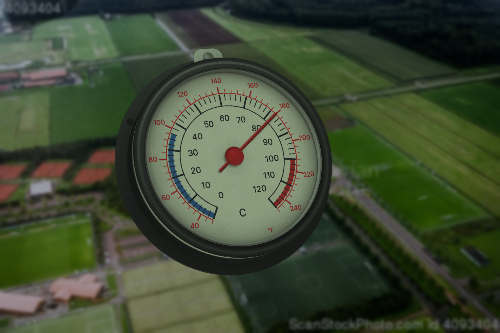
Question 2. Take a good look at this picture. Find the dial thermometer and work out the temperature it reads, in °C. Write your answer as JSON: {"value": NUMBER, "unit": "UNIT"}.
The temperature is {"value": 82, "unit": "°C"}
